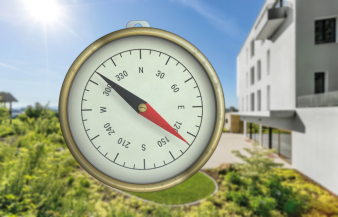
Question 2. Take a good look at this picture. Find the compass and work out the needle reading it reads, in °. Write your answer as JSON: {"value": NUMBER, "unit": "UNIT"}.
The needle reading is {"value": 130, "unit": "°"}
